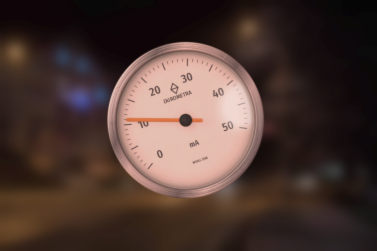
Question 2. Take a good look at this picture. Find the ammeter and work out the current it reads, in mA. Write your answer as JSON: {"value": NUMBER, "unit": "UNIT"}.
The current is {"value": 11, "unit": "mA"}
